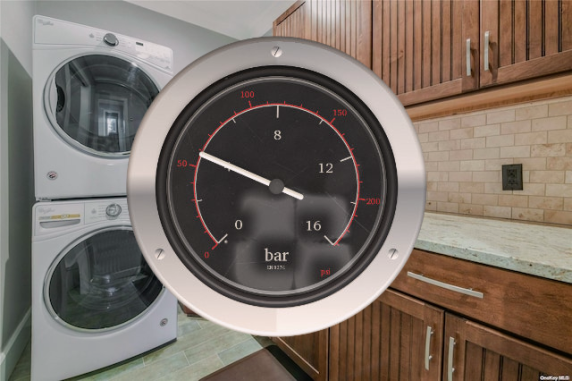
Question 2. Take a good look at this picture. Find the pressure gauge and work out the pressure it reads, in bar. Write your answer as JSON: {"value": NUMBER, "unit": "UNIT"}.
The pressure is {"value": 4, "unit": "bar"}
